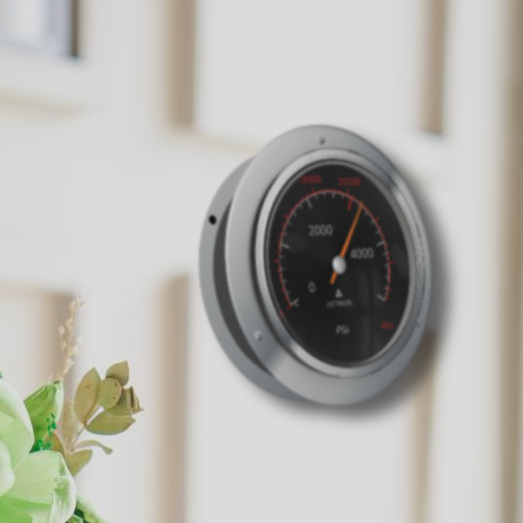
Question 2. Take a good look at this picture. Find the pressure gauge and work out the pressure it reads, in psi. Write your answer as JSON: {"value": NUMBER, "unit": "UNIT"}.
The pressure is {"value": 3200, "unit": "psi"}
